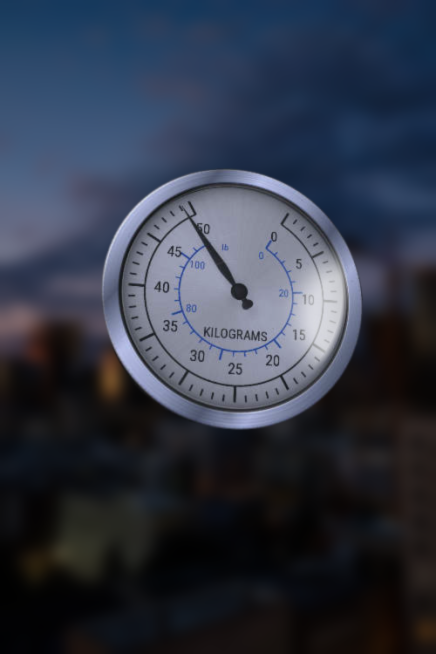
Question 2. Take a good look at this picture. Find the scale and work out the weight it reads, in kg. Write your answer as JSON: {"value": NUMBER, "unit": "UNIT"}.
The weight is {"value": 49, "unit": "kg"}
